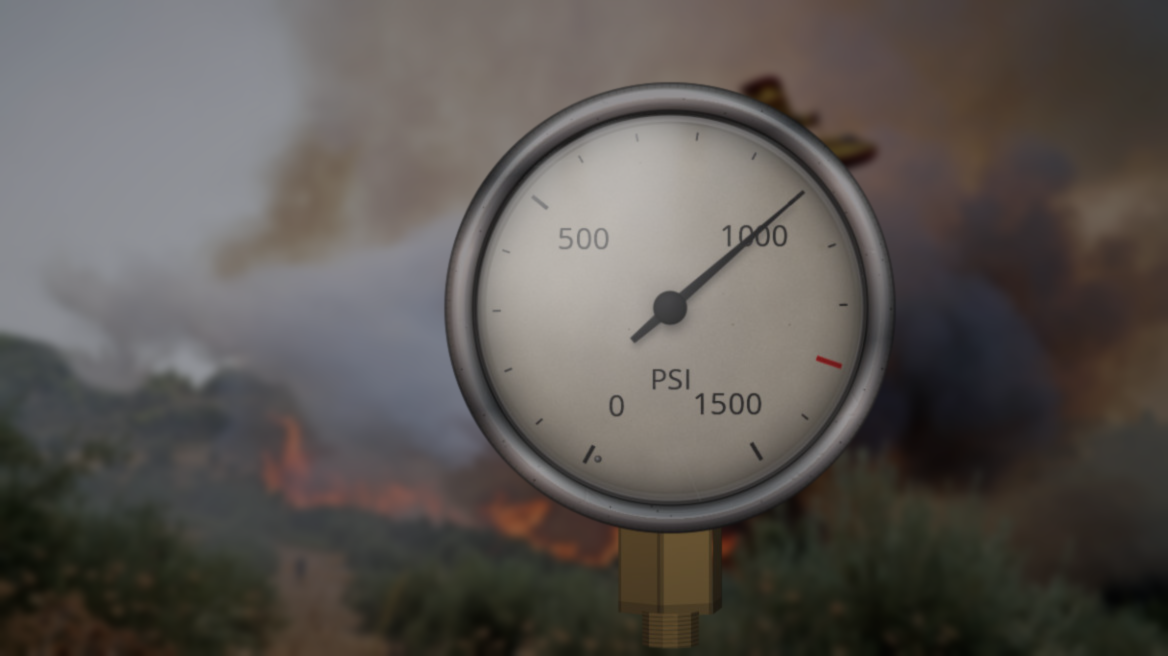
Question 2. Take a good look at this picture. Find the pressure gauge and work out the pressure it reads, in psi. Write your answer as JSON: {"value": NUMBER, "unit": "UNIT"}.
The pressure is {"value": 1000, "unit": "psi"}
